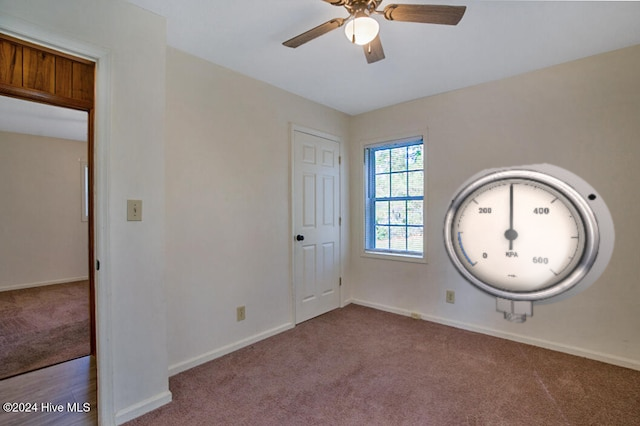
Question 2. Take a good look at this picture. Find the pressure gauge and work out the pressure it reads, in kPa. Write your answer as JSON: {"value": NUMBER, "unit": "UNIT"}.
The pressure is {"value": 300, "unit": "kPa"}
